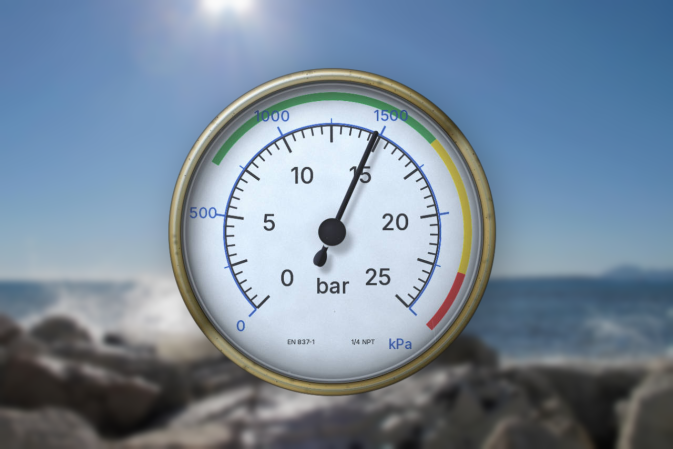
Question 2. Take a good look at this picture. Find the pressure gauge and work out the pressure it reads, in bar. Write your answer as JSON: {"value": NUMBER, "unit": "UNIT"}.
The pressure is {"value": 14.75, "unit": "bar"}
